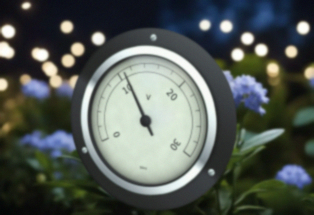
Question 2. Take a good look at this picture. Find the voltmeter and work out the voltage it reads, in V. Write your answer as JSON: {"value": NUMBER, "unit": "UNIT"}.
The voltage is {"value": 11, "unit": "V"}
